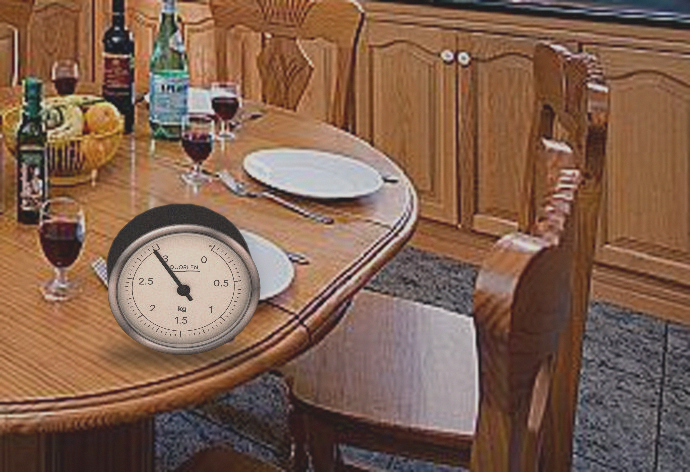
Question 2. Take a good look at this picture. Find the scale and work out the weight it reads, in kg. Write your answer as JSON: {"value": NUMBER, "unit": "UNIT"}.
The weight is {"value": 2.95, "unit": "kg"}
